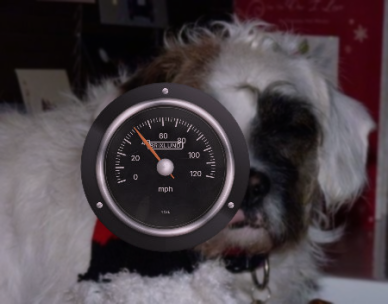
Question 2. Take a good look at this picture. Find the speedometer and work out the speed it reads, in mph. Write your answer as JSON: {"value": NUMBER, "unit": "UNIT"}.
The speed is {"value": 40, "unit": "mph"}
